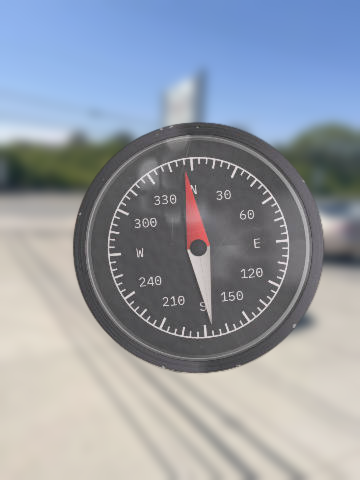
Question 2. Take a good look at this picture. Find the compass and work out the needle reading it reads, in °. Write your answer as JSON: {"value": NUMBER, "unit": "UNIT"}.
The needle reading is {"value": 355, "unit": "°"}
